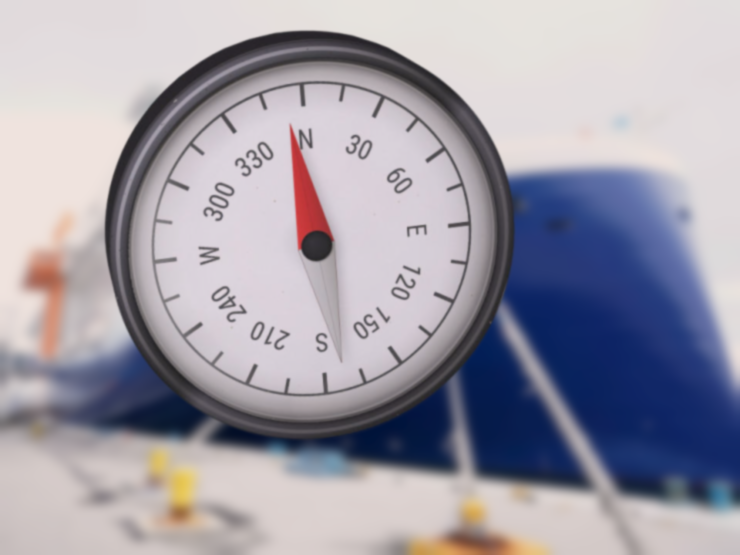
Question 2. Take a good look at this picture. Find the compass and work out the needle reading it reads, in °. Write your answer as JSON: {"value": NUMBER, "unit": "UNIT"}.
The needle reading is {"value": 352.5, "unit": "°"}
